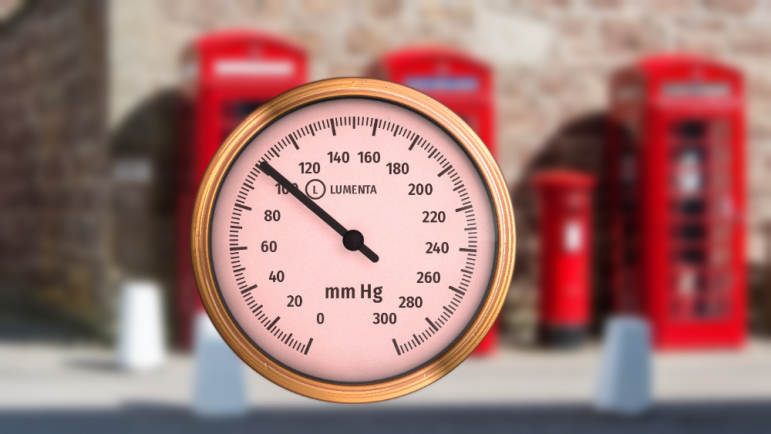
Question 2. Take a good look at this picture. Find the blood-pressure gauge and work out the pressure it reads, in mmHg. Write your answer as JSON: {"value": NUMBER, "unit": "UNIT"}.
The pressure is {"value": 102, "unit": "mmHg"}
